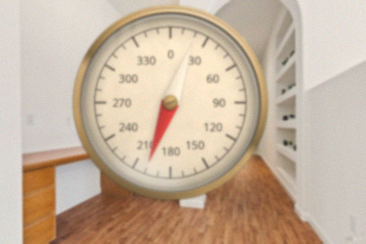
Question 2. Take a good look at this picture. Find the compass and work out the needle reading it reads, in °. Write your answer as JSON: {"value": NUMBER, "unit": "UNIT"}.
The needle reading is {"value": 200, "unit": "°"}
